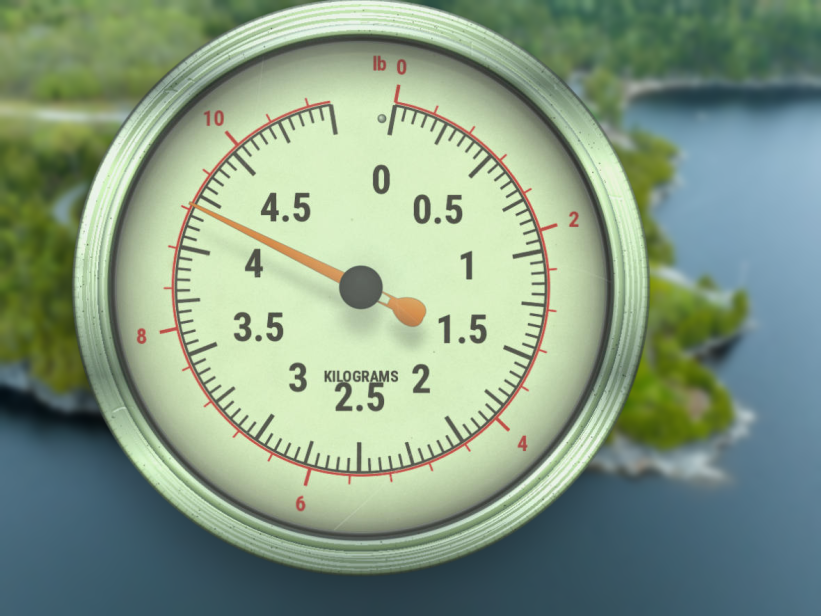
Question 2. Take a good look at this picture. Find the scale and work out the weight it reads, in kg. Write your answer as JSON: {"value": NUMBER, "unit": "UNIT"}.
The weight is {"value": 4.2, "unit": "kg"}
